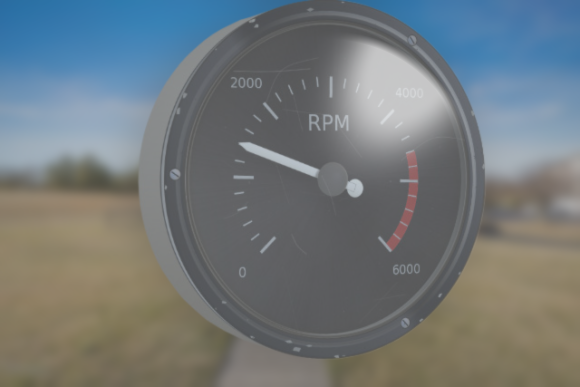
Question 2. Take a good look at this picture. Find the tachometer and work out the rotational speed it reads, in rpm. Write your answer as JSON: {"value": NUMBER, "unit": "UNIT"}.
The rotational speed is {"value": 1400, "unit": "rpm"}
